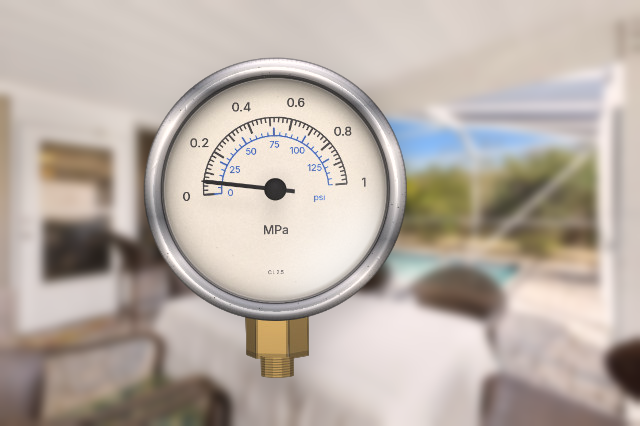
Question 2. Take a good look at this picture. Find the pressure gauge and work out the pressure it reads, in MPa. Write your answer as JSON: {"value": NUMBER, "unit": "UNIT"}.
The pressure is {"value": 0.06, "unit": "MPa"}
